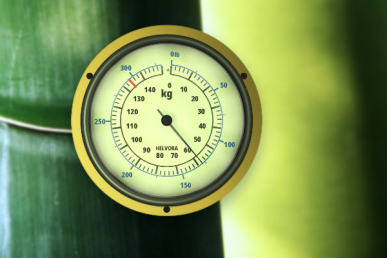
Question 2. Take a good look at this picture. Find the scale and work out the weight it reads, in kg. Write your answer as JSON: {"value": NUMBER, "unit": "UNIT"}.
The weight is {"value": 58, "unit": "kg"}
